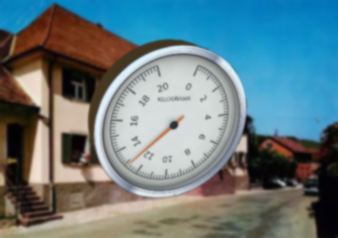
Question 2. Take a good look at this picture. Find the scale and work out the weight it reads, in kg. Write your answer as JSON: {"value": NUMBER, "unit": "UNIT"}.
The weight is {"value": 13, "unit": "kg"}
